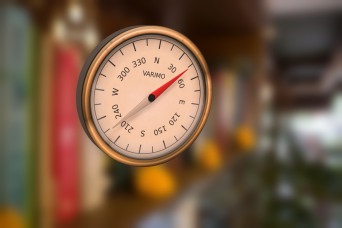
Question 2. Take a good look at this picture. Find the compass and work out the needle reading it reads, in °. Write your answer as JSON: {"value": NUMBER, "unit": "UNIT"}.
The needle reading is {"value": 45, "unit": "°"}
